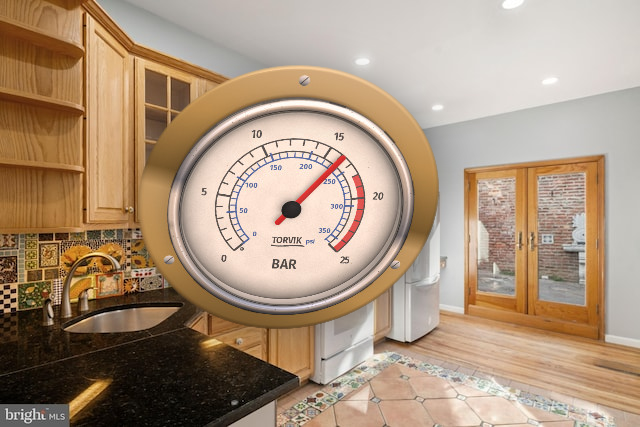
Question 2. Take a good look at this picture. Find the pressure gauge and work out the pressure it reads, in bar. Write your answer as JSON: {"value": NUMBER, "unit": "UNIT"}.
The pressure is {"value": 16, "unit": "bar"}
